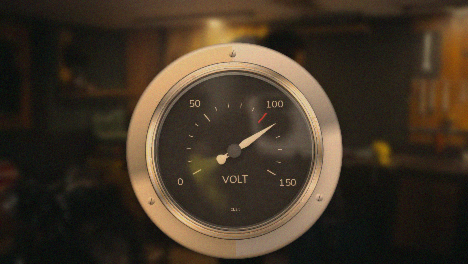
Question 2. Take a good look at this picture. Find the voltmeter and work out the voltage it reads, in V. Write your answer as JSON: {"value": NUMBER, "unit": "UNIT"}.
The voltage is {"value": 110, "unit": "V"}
